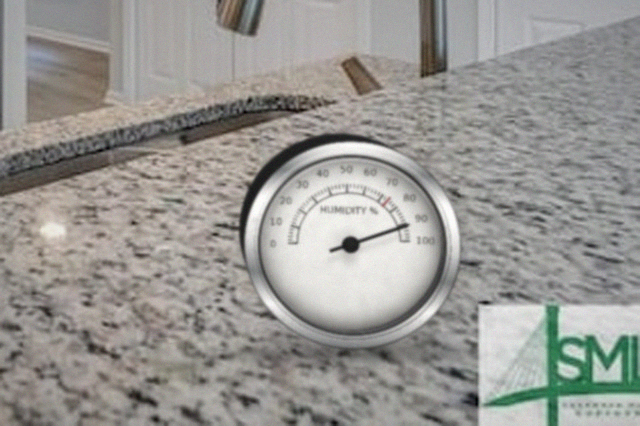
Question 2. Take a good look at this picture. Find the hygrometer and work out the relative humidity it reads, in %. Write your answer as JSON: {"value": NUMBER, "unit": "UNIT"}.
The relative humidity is {"value": 90, "unit": "%"}
